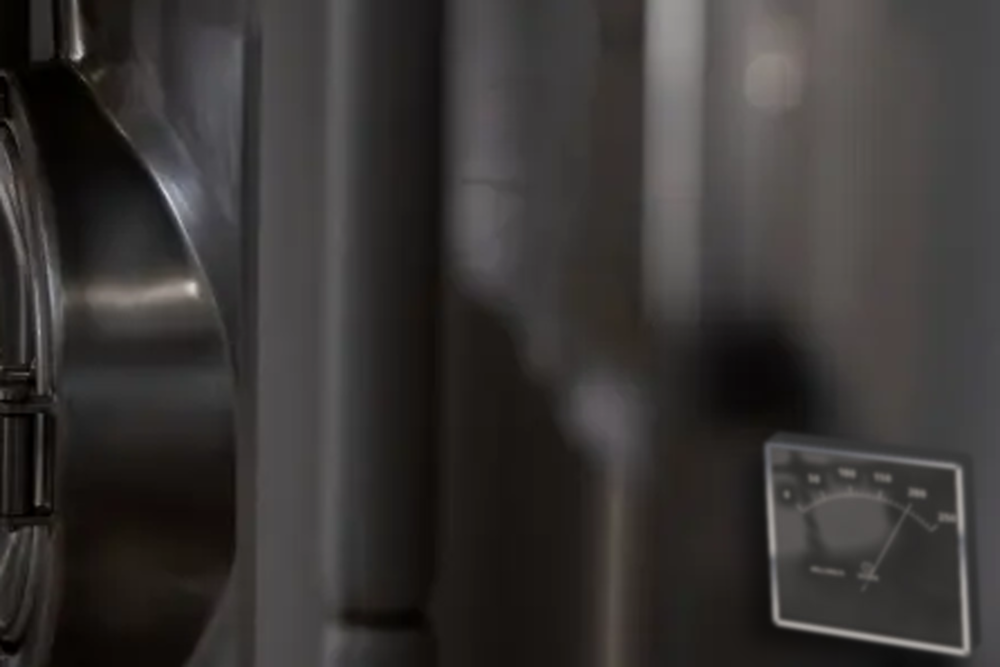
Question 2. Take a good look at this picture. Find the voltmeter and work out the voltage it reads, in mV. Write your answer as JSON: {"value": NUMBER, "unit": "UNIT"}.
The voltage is {"value": 200, "unit": "mV"}
